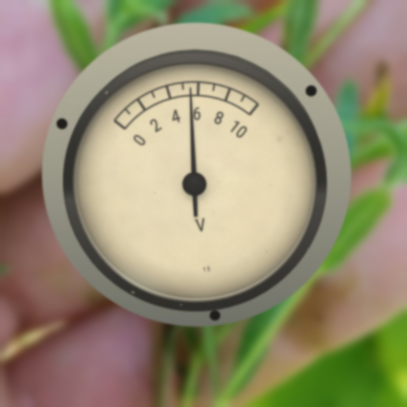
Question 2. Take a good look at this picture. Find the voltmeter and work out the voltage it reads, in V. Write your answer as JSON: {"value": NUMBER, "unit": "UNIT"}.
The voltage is {"value": 5.5, "unit": "V"}
